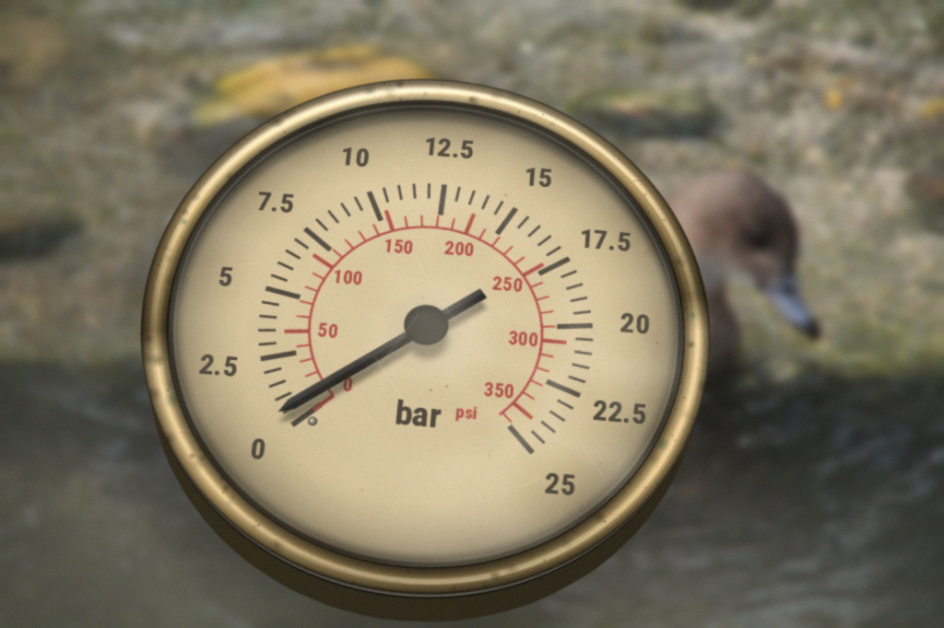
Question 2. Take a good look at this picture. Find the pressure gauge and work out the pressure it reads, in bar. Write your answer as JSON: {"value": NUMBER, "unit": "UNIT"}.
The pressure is {"value": 0.5, "unit": "bar"}
